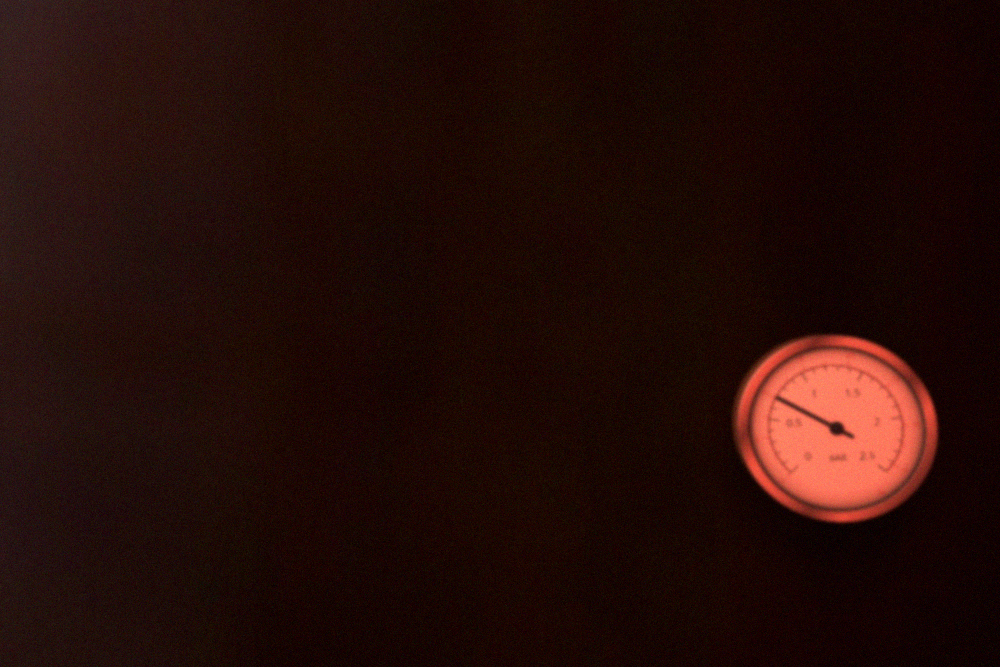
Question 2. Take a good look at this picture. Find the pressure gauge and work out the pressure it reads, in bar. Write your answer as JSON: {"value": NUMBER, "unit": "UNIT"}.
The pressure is {"value": 0.7, "unit": "bar"}
